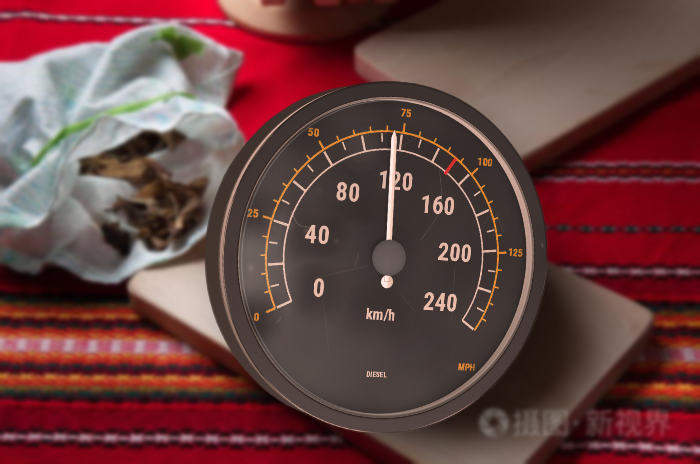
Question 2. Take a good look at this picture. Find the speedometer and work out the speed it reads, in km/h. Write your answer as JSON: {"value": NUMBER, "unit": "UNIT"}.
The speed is {"value": 115, "unit": "km/h"}
